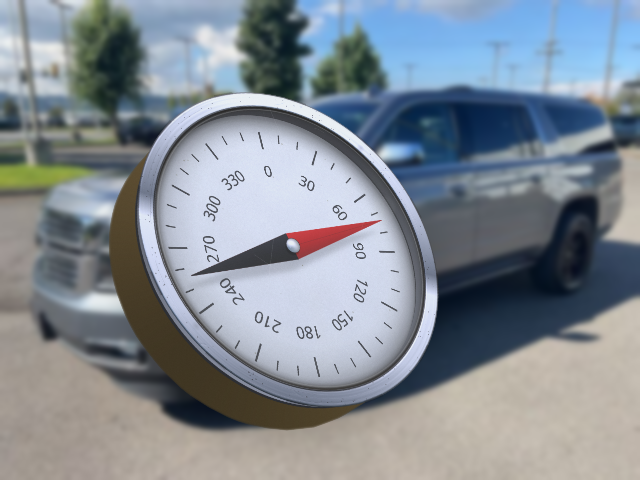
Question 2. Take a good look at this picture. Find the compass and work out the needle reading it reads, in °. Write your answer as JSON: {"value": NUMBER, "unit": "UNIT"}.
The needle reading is {"value": 75, "unit": "°"}
